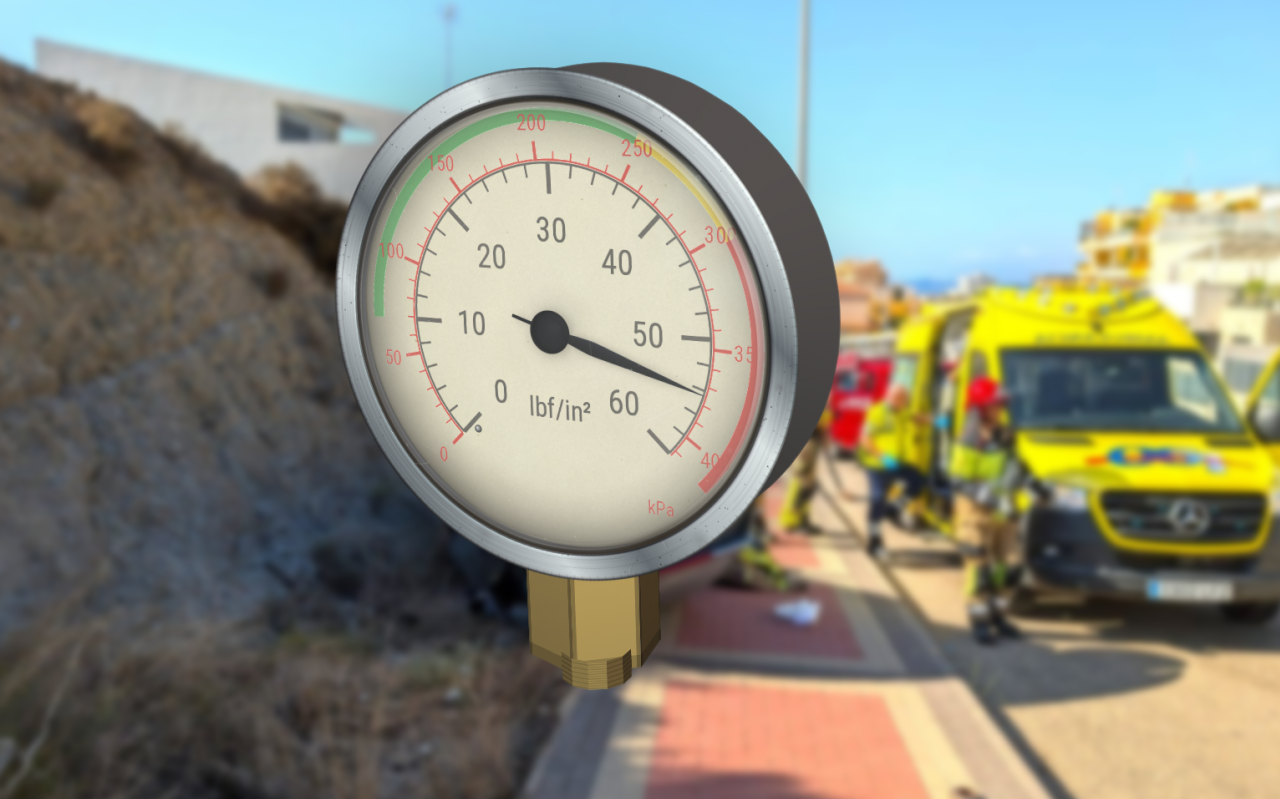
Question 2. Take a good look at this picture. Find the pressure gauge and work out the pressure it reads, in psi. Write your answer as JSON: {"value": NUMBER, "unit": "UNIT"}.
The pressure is {"value": 54, "unit": "psi"}
